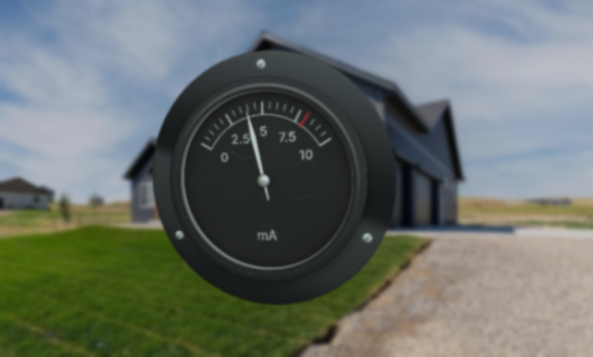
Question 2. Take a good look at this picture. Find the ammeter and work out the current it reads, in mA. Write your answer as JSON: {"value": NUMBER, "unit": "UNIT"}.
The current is {"value": 4, "unit": "mA"}
